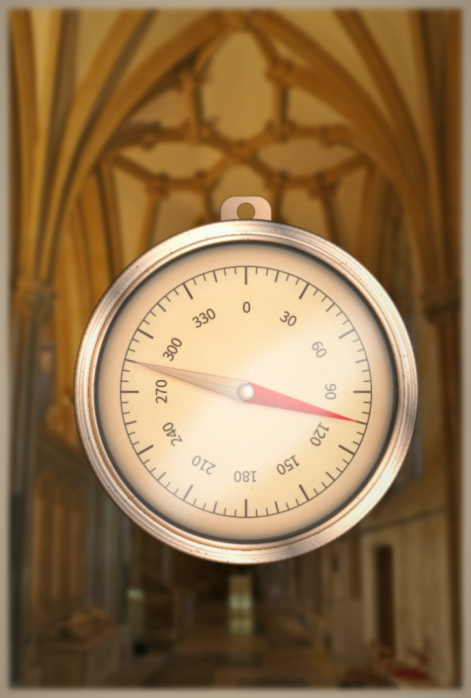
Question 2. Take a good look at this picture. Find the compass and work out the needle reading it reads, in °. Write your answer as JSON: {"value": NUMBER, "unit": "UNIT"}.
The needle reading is {"value": 105, "unit": "°"}
